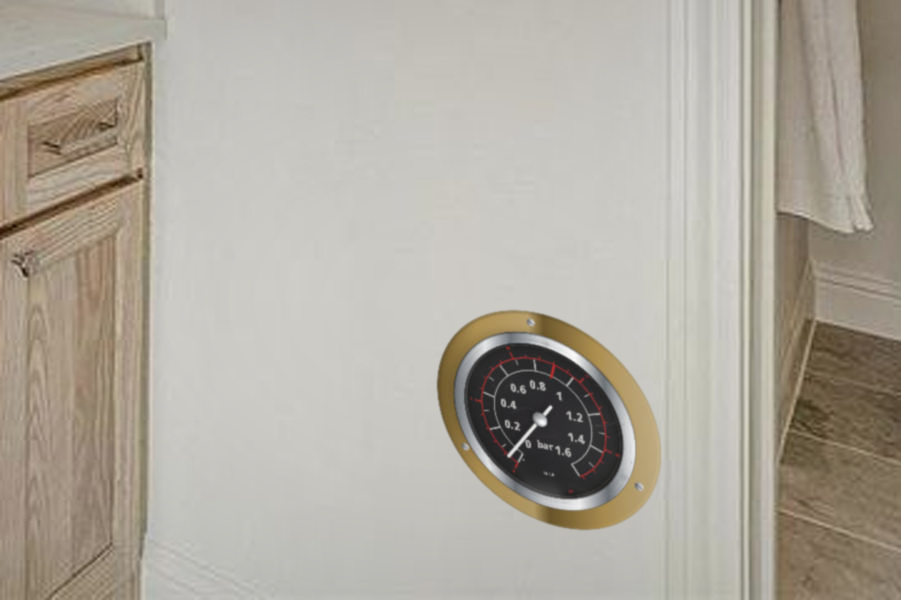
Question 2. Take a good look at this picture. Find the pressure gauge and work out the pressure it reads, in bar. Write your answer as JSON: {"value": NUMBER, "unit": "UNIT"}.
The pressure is {"value": 0.05, "unit": "bar"}
